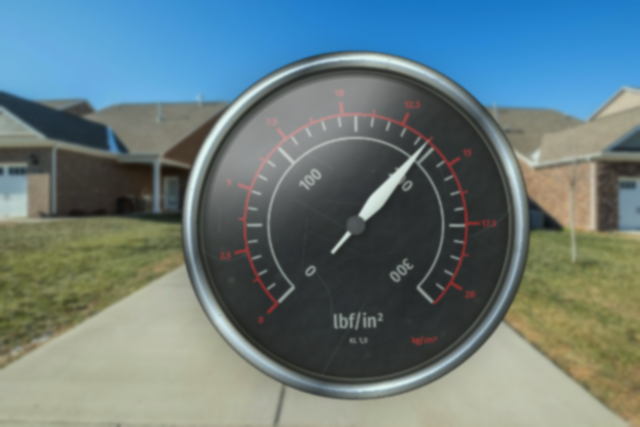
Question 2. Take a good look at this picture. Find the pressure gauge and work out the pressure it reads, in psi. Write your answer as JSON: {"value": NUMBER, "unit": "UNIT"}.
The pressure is {"value": 195, "unit": "psi"}
